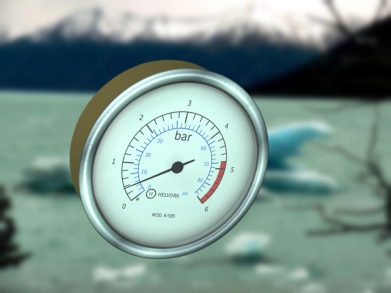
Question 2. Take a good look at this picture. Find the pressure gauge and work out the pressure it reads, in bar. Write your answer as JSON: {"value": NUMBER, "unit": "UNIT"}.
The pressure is {"value": 0.4, "unit": "bar"}
